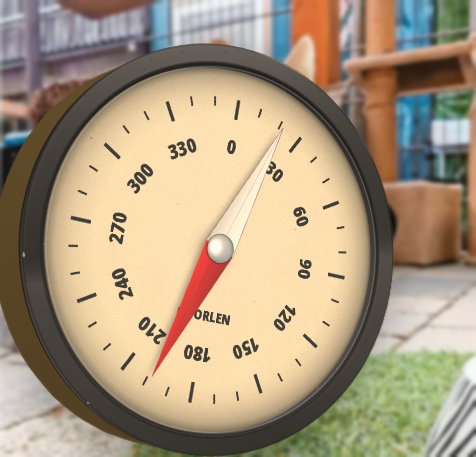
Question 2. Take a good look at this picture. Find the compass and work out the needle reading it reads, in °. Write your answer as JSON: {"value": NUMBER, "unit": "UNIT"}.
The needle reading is {"value": 200, "unit": "°"}
